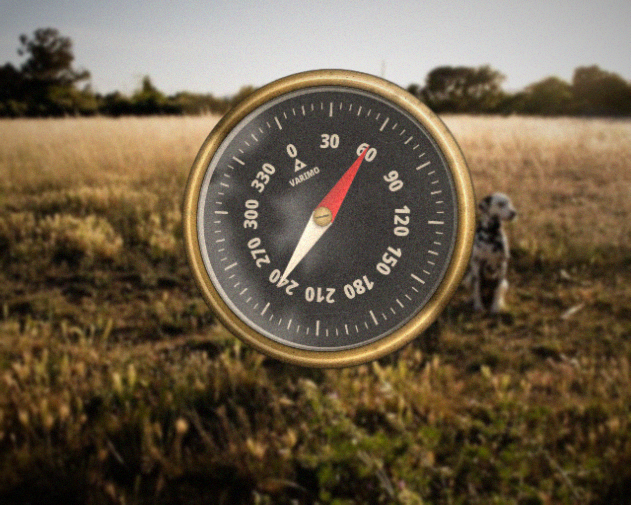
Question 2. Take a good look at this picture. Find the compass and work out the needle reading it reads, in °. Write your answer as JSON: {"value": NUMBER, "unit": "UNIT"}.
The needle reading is {"value": 60, "unit": "°"}
